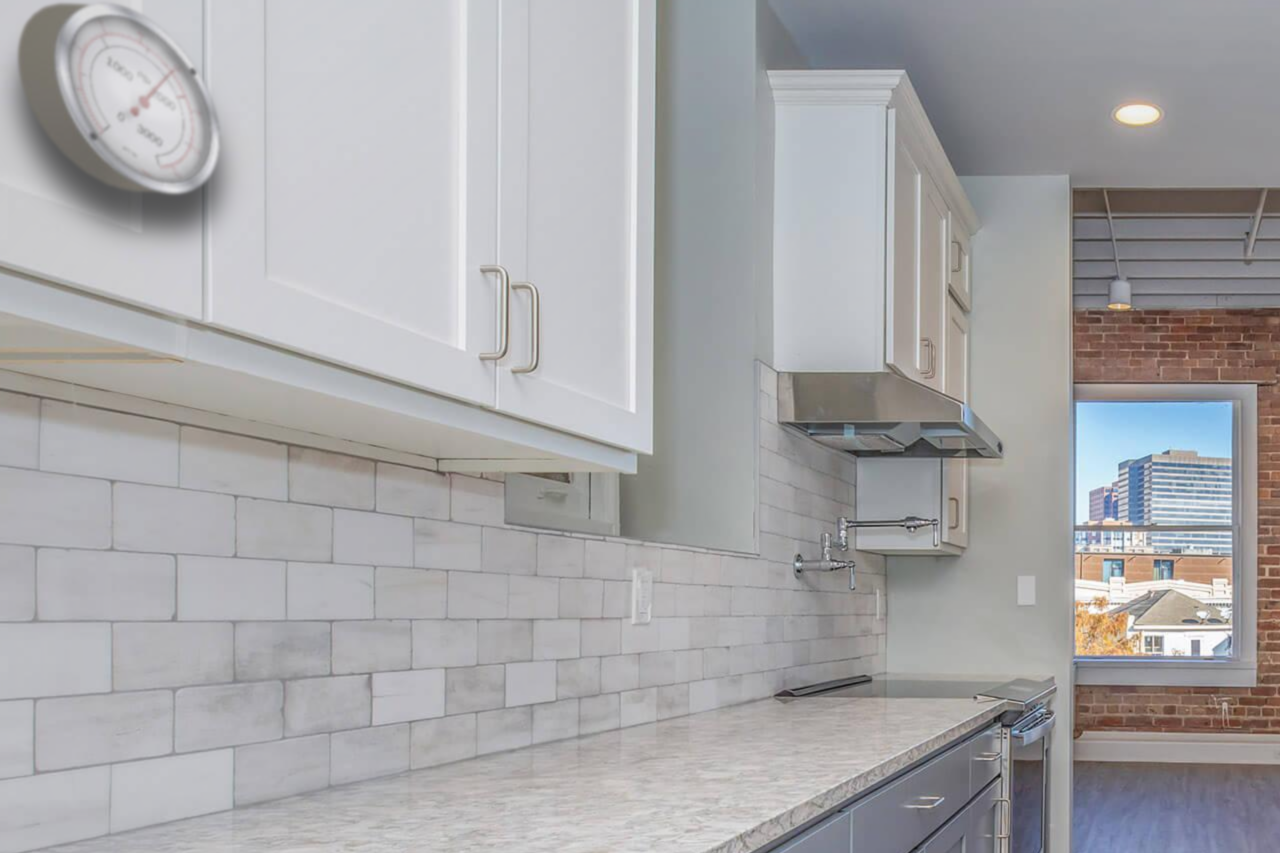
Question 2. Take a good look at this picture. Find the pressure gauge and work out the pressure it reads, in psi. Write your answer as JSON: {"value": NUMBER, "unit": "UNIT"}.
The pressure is {"value": 1750, "unit": "psi"}
